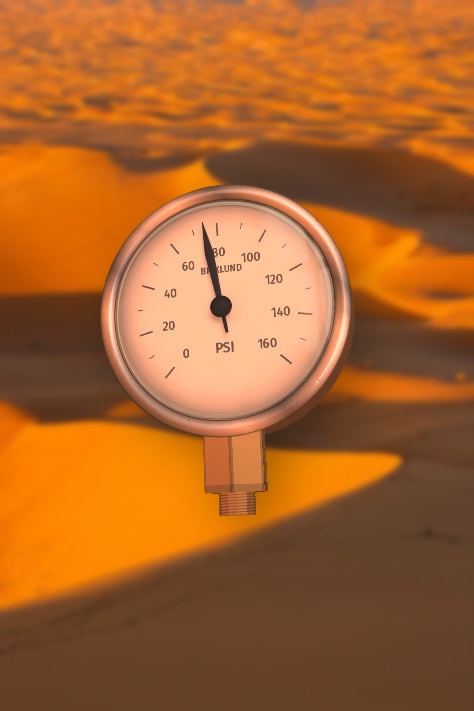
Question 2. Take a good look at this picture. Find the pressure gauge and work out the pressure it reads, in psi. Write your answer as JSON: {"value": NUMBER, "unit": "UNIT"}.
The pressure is {"value": 75, "unit": "psi"}
